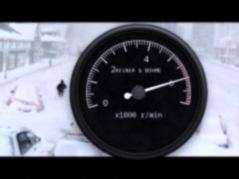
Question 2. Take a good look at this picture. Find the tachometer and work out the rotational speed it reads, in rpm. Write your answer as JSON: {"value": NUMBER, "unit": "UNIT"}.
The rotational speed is {"value": 6000, "unit": "rpm"}
